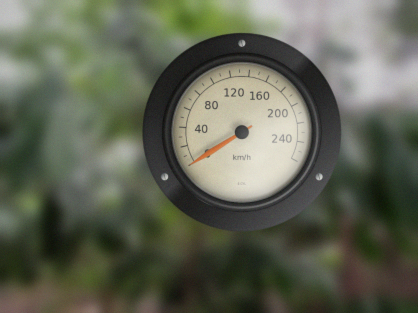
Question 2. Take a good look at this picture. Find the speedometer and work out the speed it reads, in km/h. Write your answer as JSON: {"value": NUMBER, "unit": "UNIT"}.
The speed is {"value": 0, "unit": "km/h"}
